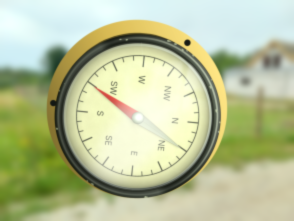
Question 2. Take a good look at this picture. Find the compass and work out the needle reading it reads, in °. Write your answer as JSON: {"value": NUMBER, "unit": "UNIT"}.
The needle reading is {"value": 210, "unit": "°"}
